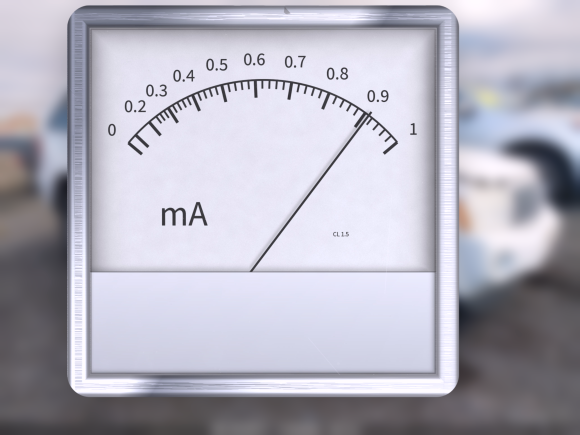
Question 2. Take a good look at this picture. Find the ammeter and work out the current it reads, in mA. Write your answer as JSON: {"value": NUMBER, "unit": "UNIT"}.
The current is {"value": 0.91, "unit": "mA"}
